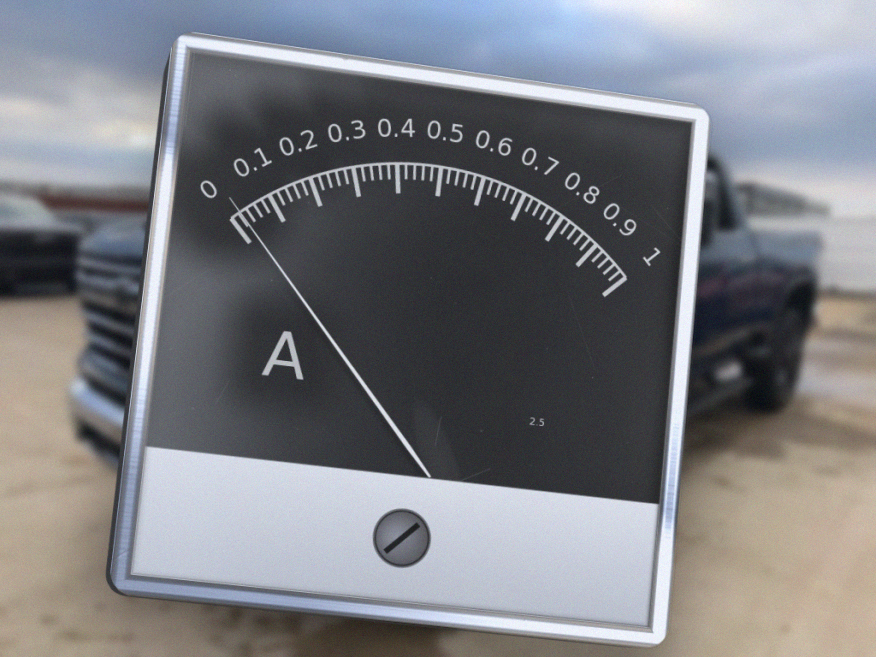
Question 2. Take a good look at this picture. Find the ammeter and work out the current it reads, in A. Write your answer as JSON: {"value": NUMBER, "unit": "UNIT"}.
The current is {"value": 0.02, "unit": "A"}
